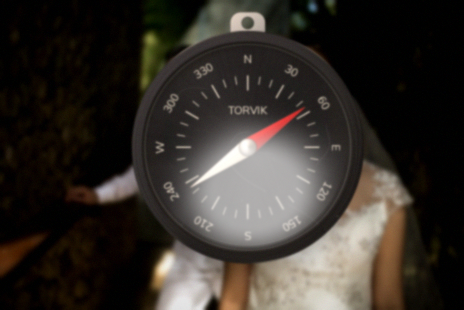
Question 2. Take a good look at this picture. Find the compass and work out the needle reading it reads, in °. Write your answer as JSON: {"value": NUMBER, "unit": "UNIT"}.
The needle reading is {"value": 55, "unit": "°"}
